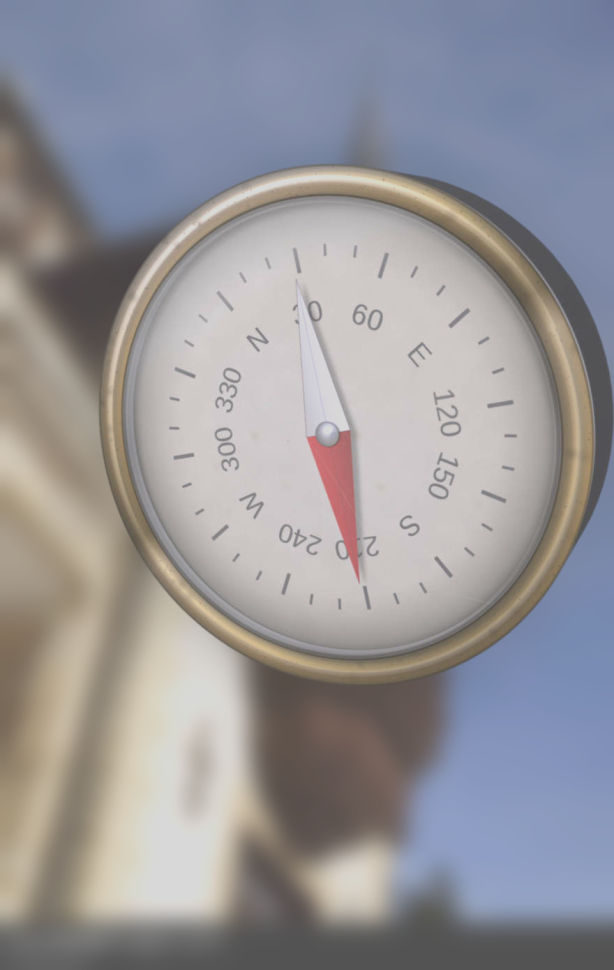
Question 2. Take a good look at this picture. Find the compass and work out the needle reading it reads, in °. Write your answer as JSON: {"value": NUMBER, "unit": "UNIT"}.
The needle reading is {"value": 210, "unit": "°"}
